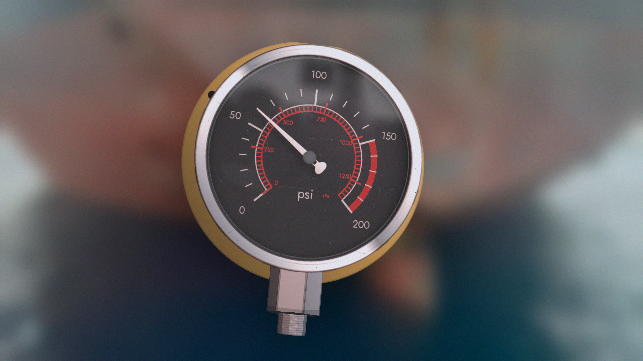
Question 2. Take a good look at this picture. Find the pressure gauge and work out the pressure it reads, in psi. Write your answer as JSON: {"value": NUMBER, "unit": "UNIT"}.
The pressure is {"value": 60, "unit": "psi"}
